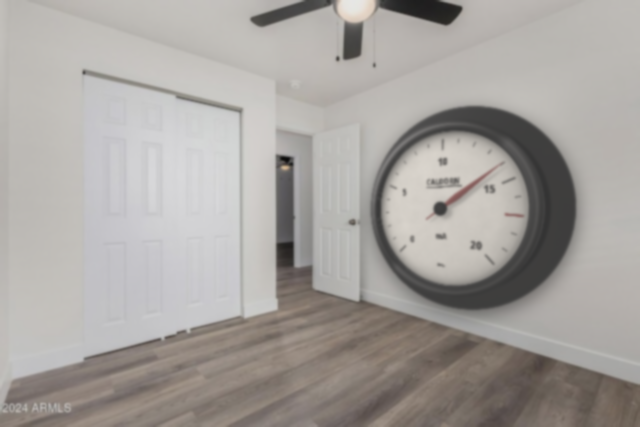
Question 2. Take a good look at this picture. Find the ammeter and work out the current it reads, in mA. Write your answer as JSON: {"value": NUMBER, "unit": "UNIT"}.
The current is {"value": 14, "unit": "mA"}
